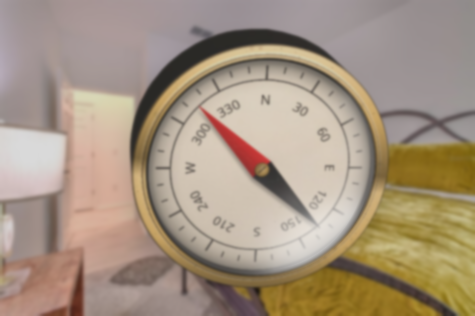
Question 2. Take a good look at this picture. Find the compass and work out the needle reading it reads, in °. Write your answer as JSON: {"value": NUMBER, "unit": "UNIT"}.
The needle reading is {"value": 315, "unit": "°"}
